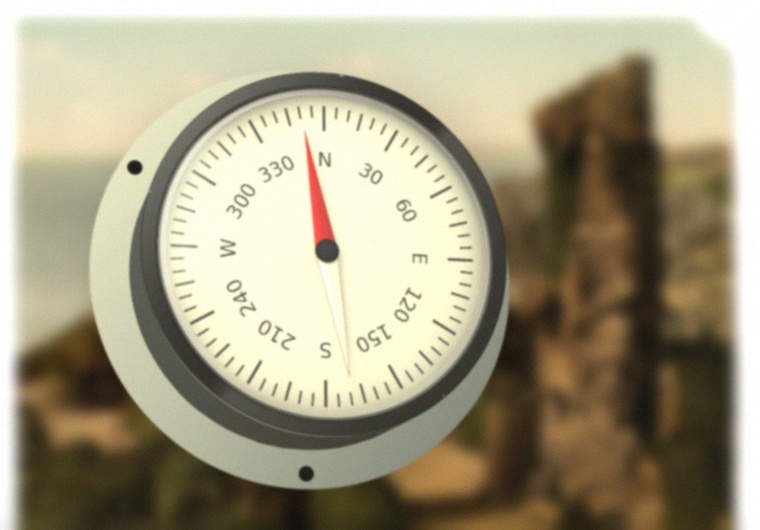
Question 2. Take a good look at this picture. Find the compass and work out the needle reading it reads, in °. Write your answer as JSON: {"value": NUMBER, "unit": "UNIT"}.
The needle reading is {"value": 350, "unit": "°"}
